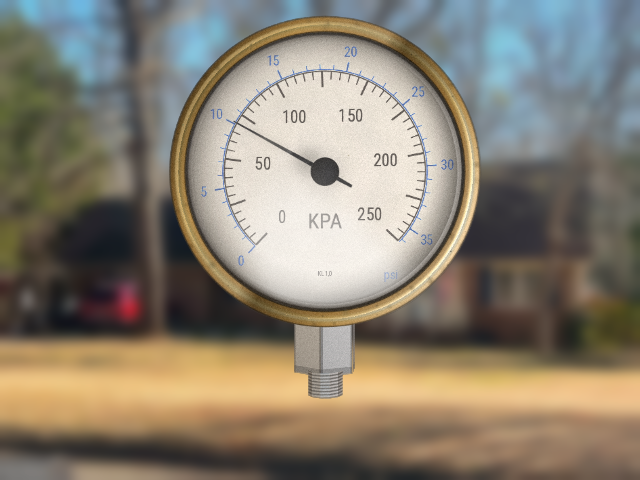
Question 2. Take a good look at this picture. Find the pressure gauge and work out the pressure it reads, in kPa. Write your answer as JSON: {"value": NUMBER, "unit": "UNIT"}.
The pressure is {"value": 70, "unit": "kPa"}
